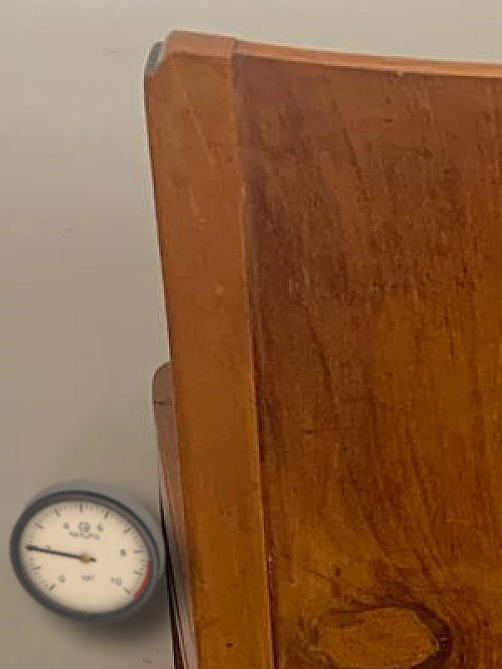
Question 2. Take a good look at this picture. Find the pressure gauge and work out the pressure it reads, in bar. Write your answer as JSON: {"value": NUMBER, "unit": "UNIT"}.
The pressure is {"value": 2, "unit": "bar"}
